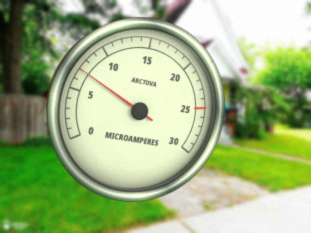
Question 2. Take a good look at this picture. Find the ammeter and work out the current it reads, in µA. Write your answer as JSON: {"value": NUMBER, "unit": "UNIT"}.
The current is {"value": 7, "unit": "µA"}
